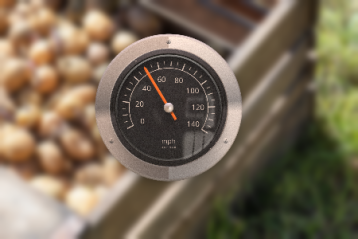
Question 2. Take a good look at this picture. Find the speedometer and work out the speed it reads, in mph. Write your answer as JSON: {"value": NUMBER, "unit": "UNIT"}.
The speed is {"value": 50, "unit": "mph"}
